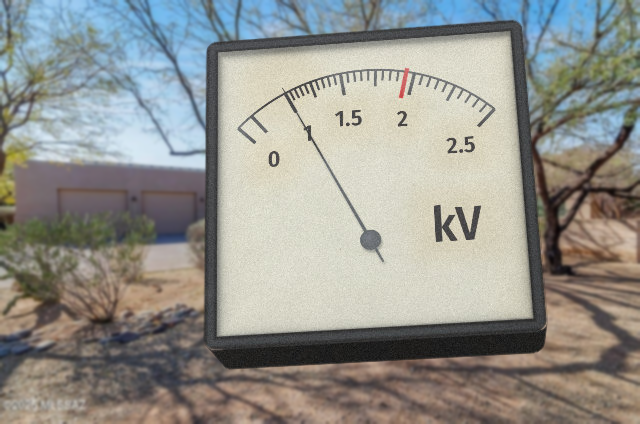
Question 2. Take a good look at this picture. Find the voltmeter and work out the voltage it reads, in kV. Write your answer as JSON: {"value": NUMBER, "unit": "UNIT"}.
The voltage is {"value": 1, "unit": "kV"}
